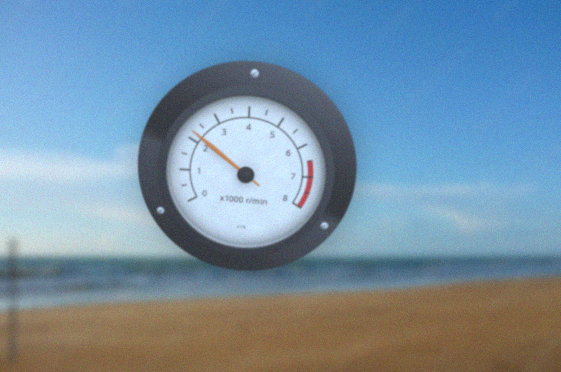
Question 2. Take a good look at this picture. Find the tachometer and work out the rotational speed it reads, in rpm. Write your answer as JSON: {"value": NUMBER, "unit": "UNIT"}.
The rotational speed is {"value": 2250, "unit": "rpm"}
